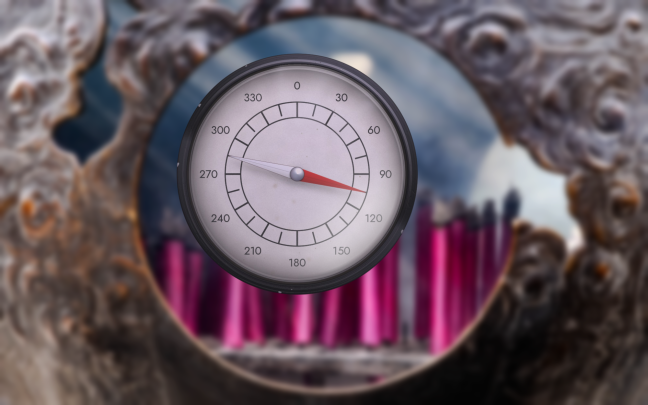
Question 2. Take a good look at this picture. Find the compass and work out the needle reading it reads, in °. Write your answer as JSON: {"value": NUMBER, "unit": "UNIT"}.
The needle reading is {"value": 105, "unit": "°"}
